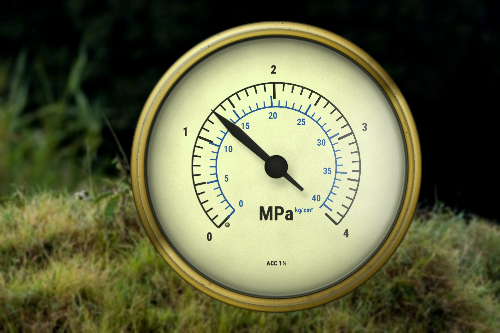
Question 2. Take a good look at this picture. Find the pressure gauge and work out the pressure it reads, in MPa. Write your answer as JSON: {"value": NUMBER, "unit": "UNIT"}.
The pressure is {"value": 1.3, "unit": "MPa"}
